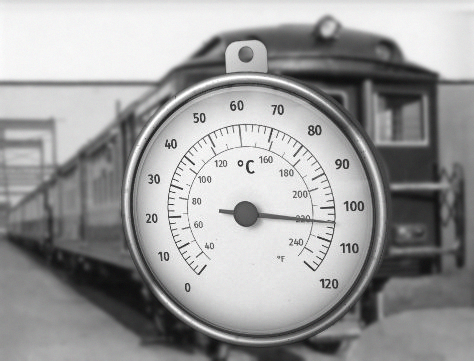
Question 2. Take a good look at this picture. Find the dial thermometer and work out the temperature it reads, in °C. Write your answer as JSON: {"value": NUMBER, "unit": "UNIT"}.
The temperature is {"value": 104, "unit": "°C"}
